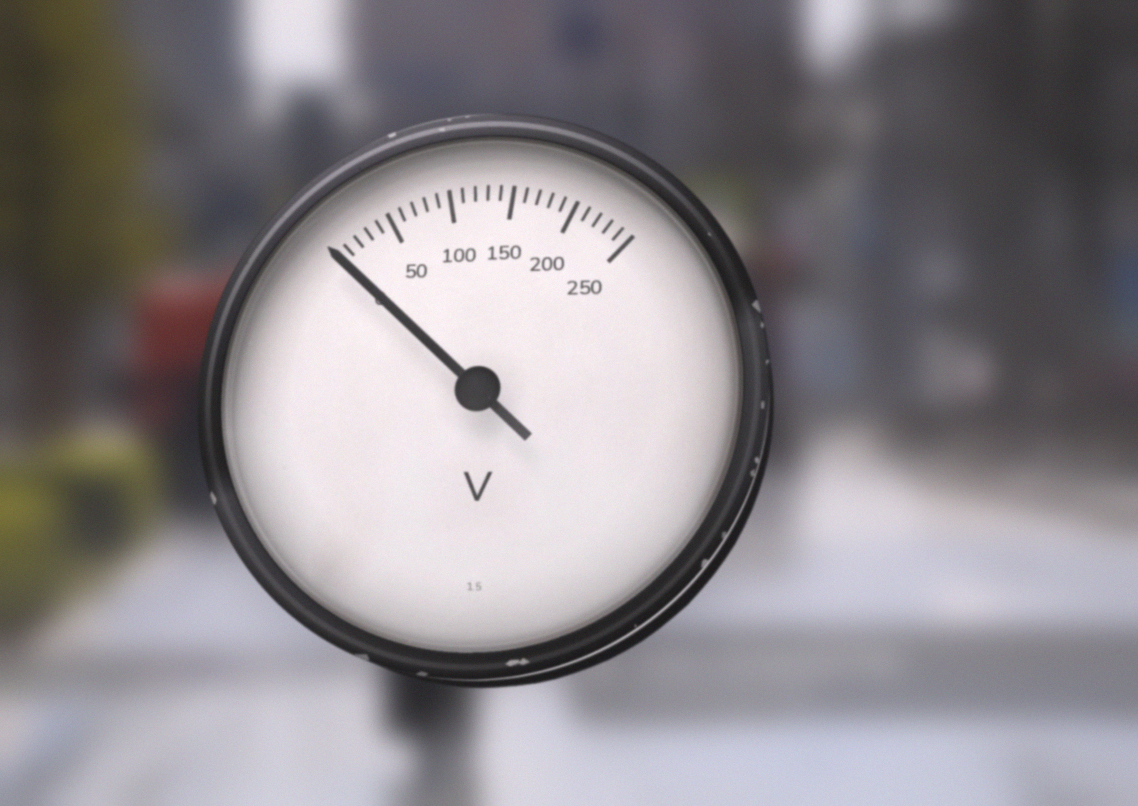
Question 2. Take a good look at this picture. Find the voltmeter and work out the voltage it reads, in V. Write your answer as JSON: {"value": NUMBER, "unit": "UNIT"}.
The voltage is {"value": 0, "unit": "V"}
